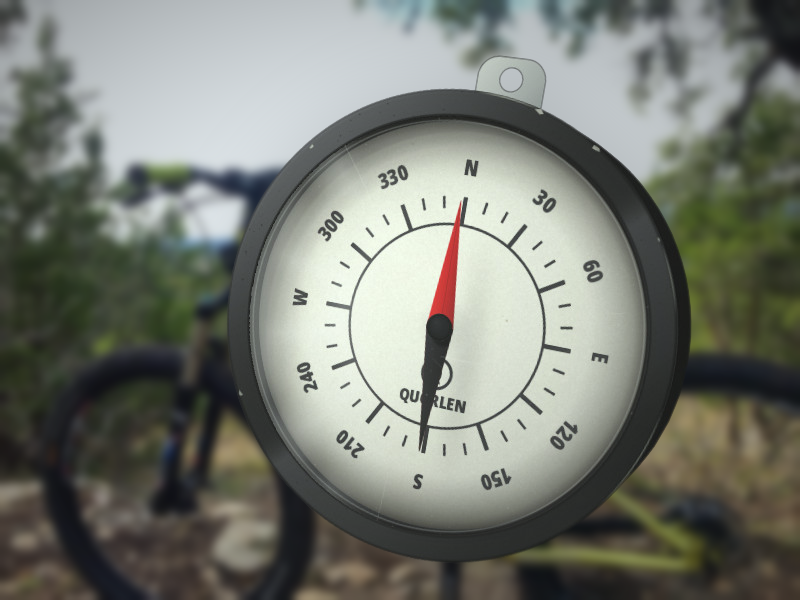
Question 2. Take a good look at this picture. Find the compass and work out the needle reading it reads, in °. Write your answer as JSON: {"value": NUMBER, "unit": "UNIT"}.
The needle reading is {"value": 0, "unit": "°"}
